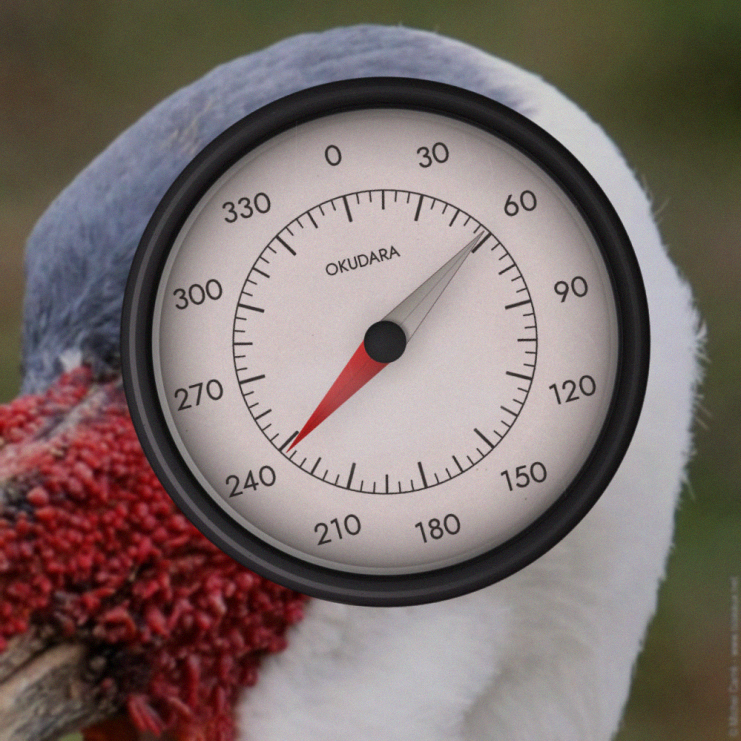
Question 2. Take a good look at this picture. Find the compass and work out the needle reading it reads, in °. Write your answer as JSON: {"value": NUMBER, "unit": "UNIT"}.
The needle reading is {"value": 237.5, "unit": "°"}
